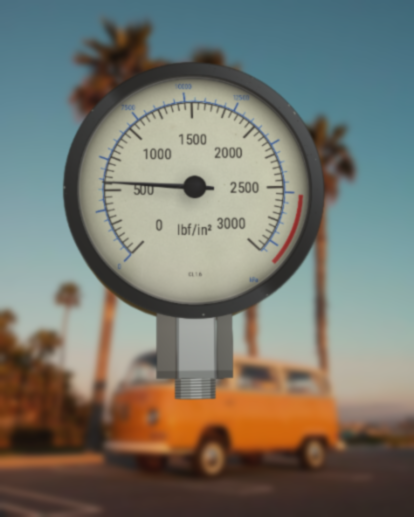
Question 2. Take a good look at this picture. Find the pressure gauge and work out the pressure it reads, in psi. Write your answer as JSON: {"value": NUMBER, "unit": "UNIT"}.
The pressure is {"value": 550, "unit": "psi"}
